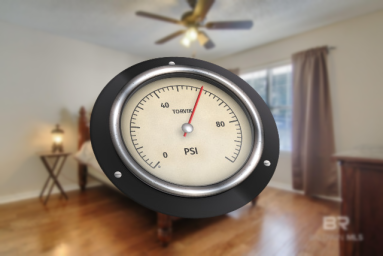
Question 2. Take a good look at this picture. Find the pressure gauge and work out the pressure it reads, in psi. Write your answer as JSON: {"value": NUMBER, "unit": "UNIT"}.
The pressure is {"value": 60, "unit": "psi"}
